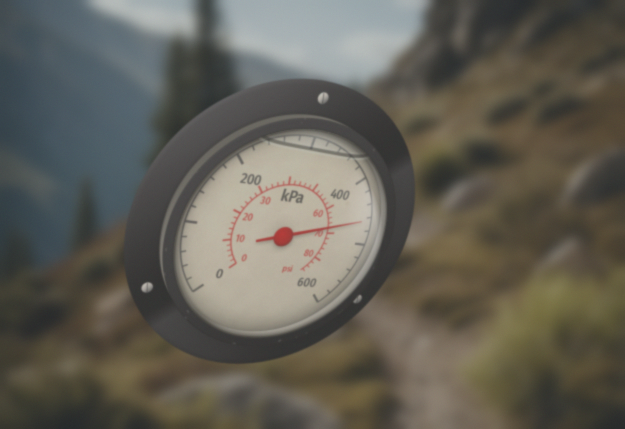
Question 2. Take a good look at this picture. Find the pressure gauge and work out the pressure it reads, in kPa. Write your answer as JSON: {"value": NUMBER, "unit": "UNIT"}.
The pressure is {"value": 460, "unit": "kPa"}
